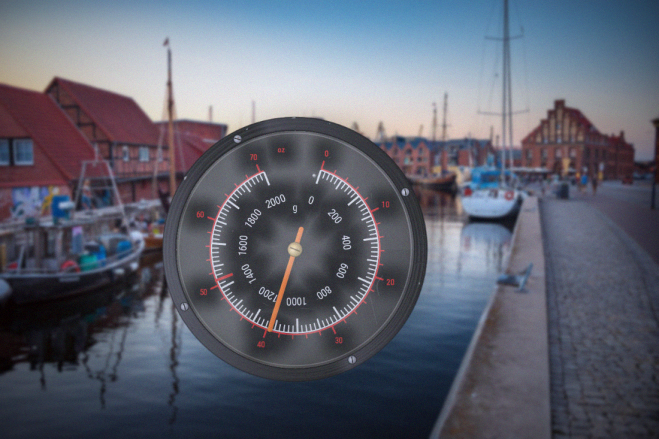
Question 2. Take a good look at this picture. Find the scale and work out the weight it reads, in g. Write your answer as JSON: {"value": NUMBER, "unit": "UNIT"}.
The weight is {"value": 1120, "unit": "g"}
